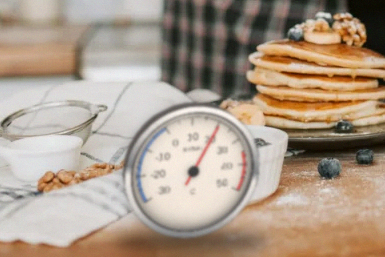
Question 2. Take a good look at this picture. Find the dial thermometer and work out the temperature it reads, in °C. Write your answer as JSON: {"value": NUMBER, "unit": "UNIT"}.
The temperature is {"value": 20, "unit": "°C"}
